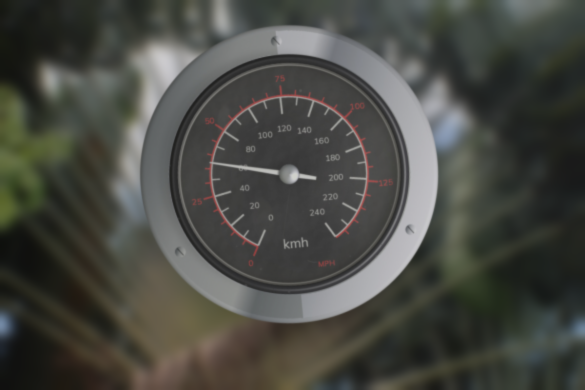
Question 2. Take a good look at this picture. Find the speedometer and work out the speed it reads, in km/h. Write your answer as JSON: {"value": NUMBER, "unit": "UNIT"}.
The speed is {"value": 60, "unit": "km/h"}
